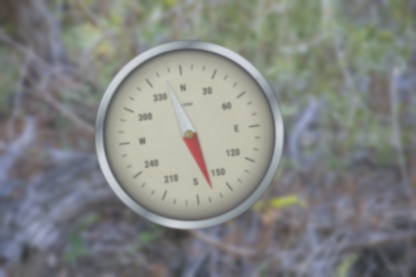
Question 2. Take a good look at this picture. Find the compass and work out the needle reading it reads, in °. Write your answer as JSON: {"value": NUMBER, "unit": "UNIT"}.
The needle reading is {"value": 165, "unit": "°"}
